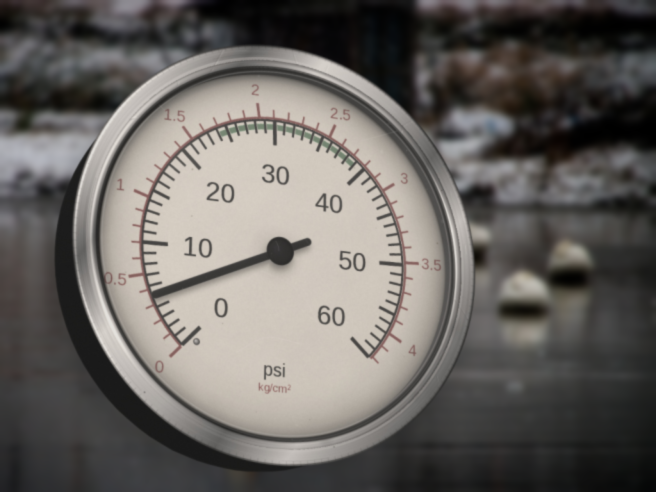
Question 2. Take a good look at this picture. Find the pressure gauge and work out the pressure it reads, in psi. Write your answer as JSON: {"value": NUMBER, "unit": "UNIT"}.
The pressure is {"value": 5, "unit": "psi"}
